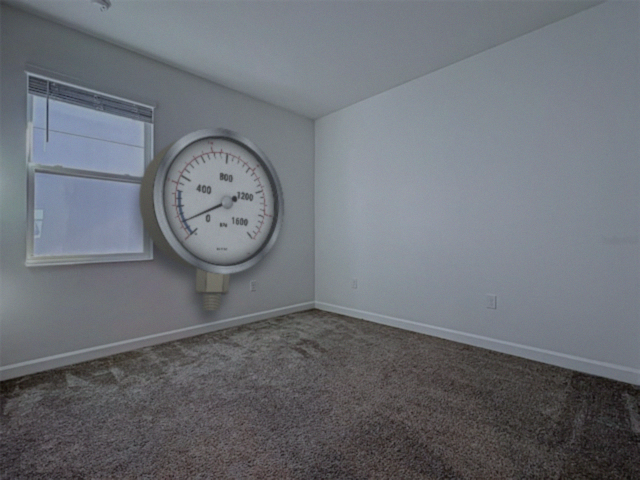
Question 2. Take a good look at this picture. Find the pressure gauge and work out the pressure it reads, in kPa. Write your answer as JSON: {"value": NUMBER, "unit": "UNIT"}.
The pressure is {"value": 100, "unit": "kPa"}
